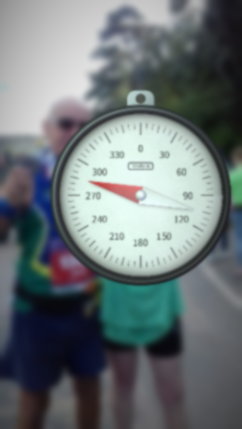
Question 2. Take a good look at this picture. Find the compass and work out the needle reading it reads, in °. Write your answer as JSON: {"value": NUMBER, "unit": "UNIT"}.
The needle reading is {"value": 285, "unit": "°"}
